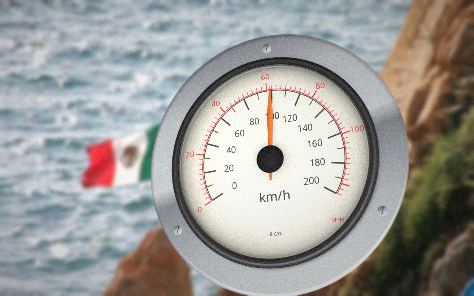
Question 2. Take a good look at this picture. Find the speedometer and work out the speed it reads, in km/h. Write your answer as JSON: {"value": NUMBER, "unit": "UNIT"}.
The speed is {"value": 100, "unit": "km/h"}
